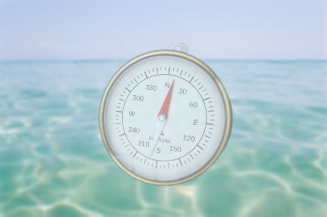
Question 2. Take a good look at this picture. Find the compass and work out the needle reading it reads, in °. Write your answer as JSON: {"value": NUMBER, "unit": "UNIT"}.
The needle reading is {"value": 10, "unit": "°"}
